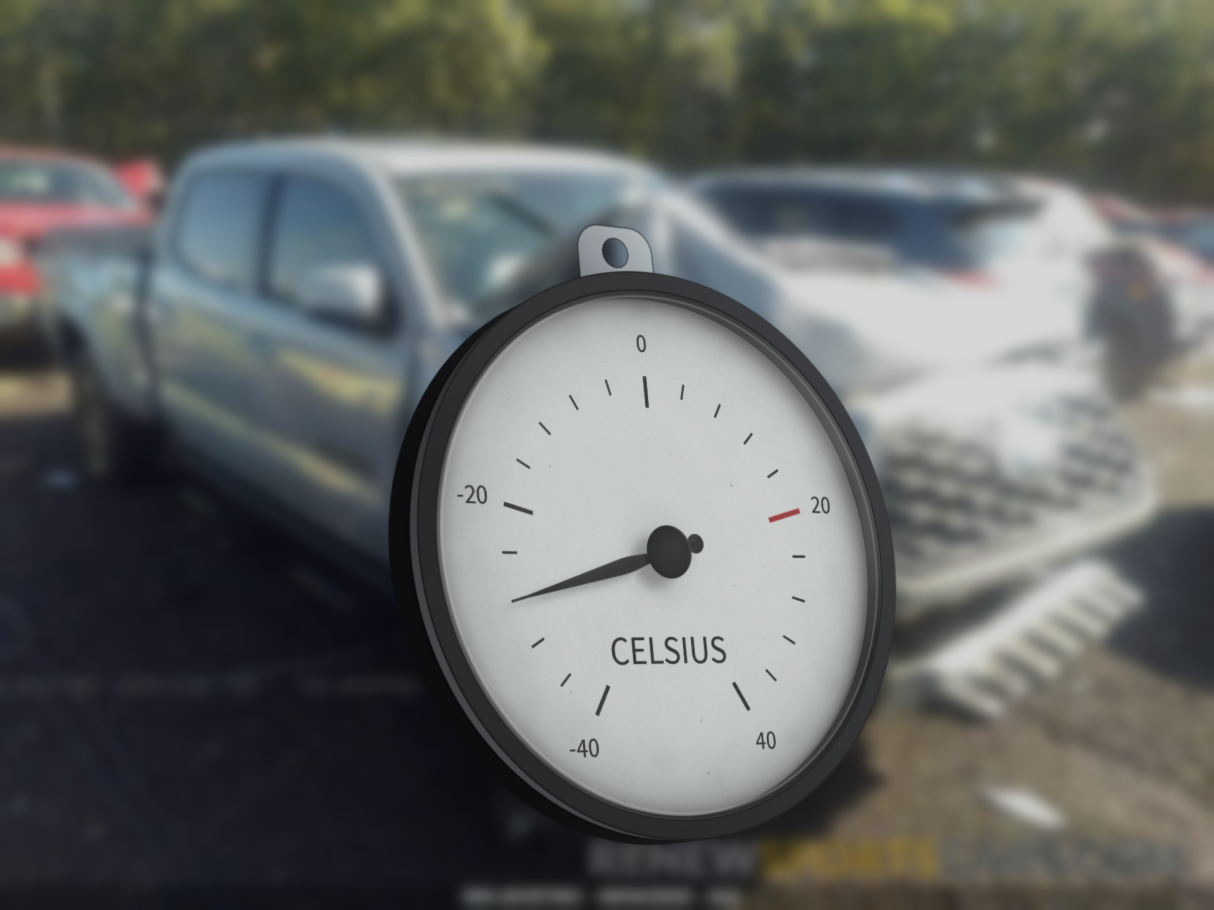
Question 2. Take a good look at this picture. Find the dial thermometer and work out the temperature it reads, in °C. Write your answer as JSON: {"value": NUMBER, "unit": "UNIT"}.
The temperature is {"value": -28, "unit": "°C"}
